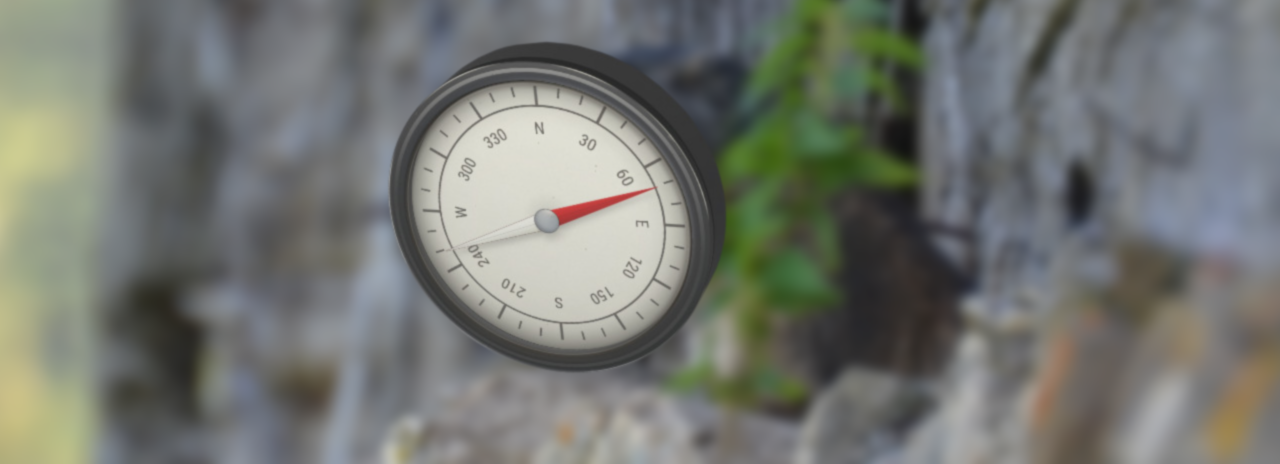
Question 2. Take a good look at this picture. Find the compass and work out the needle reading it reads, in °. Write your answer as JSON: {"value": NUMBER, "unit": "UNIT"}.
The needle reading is {"value": 70, "unit": "°"}
